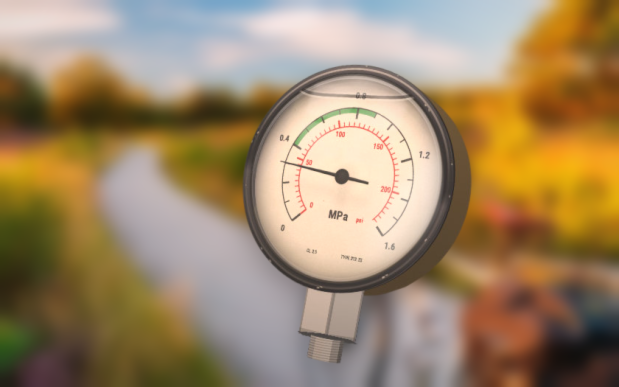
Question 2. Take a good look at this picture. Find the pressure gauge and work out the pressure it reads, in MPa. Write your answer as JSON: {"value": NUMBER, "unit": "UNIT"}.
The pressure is {"value": 0.3, "unit": "MPa"}
